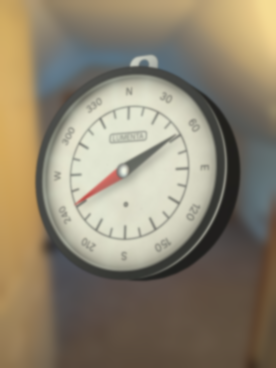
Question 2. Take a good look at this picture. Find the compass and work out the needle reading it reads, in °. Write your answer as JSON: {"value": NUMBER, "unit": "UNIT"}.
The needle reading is {"value": 240, "unit": "°"}
